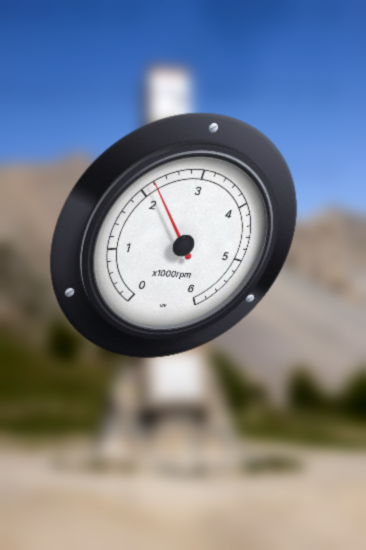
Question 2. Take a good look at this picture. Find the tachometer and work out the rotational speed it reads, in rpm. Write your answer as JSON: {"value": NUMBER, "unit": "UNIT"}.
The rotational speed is {"value": 2200, "unit": "rpm"}
